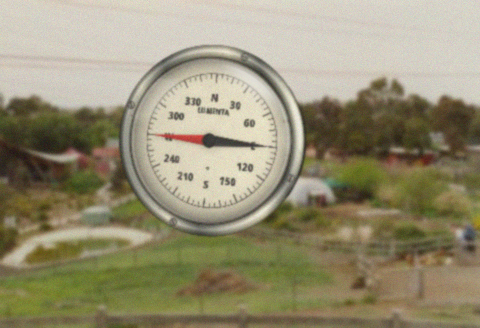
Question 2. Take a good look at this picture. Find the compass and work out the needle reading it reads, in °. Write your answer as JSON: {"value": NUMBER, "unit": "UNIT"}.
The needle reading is {"value": 270, "unit": "°"}
